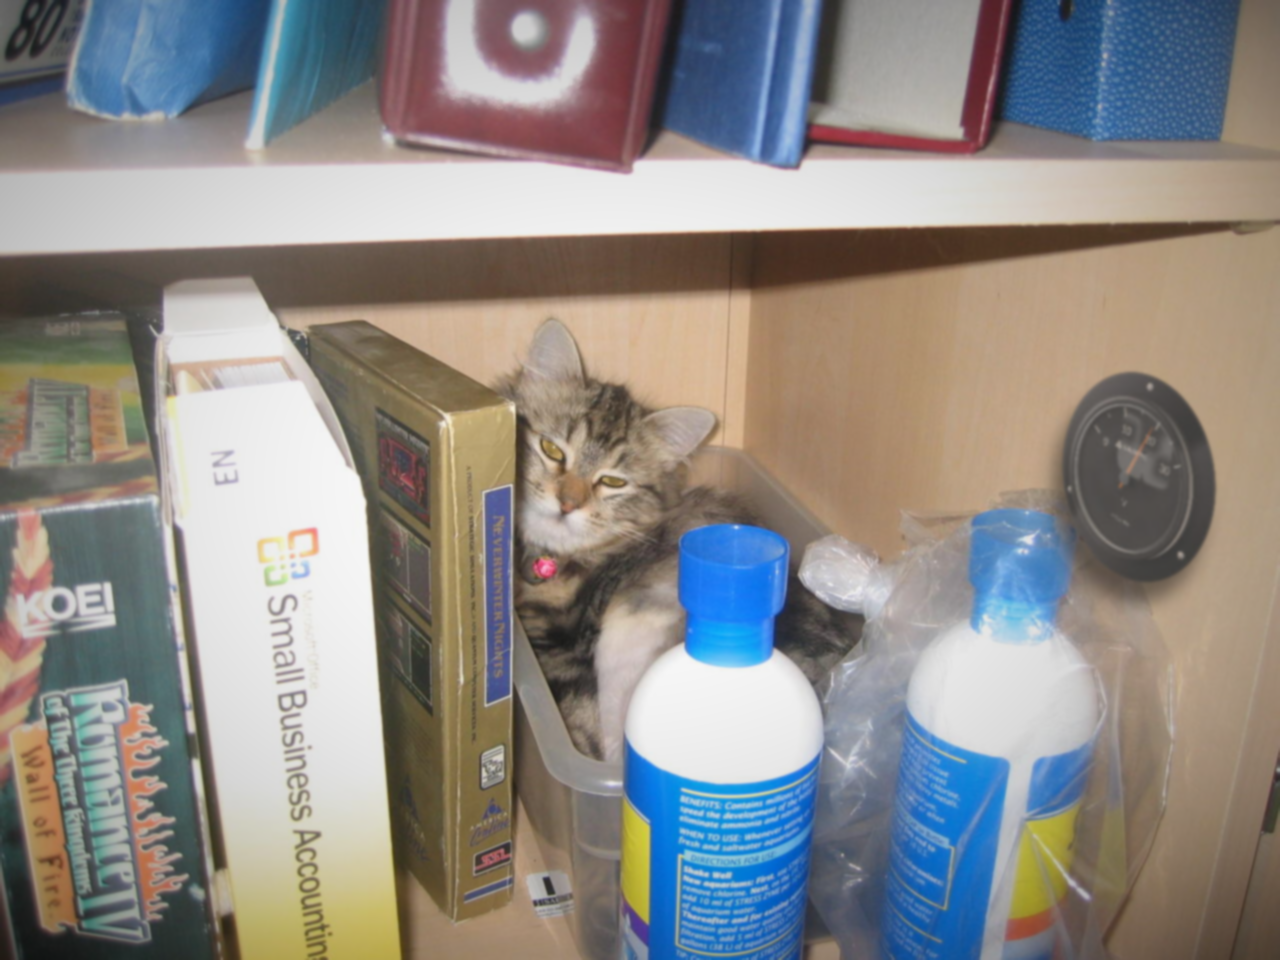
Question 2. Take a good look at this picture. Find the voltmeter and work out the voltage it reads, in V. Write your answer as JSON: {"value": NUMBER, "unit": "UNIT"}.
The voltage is {"value": 20, "unit": "V"}
